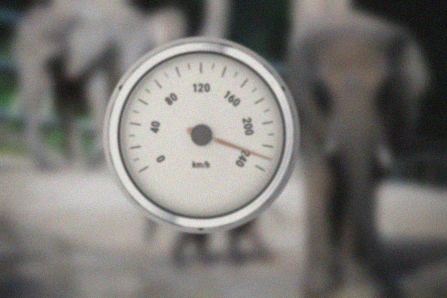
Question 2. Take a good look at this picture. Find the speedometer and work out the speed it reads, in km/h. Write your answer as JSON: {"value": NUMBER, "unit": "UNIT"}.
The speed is {"value": 230, "unit": "km/h"}
